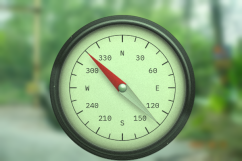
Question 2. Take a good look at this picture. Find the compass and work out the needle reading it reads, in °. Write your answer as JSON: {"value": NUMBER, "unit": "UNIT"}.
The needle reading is {"value": 315, "unit": "°"}
